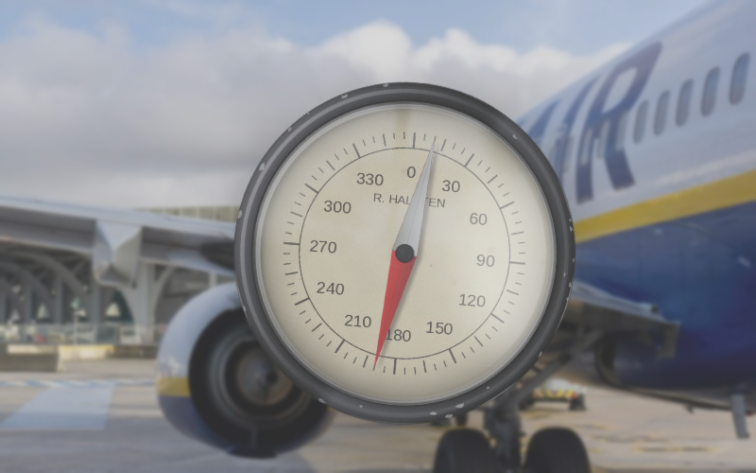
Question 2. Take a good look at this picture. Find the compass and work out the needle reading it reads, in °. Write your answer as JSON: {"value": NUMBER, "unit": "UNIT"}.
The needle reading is {"value": 190, "unit": "°"}
